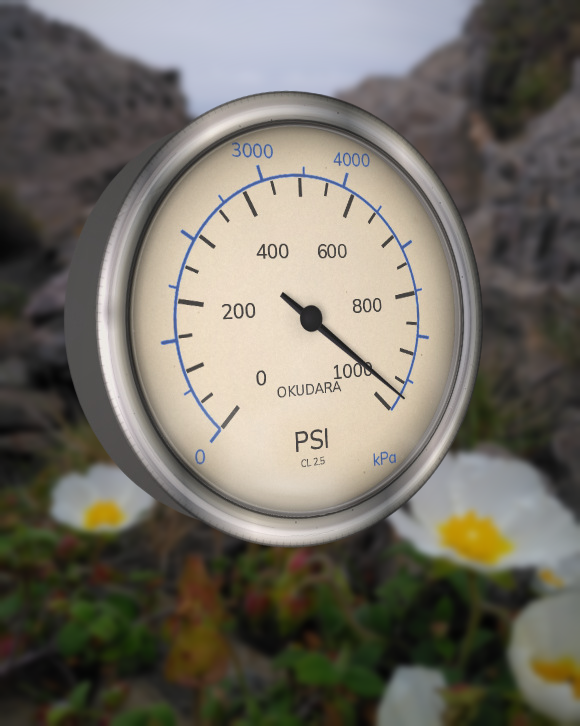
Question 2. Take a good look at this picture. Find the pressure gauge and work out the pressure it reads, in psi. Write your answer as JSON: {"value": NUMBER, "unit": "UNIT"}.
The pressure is {"value": 975, "unit": "psi"}
